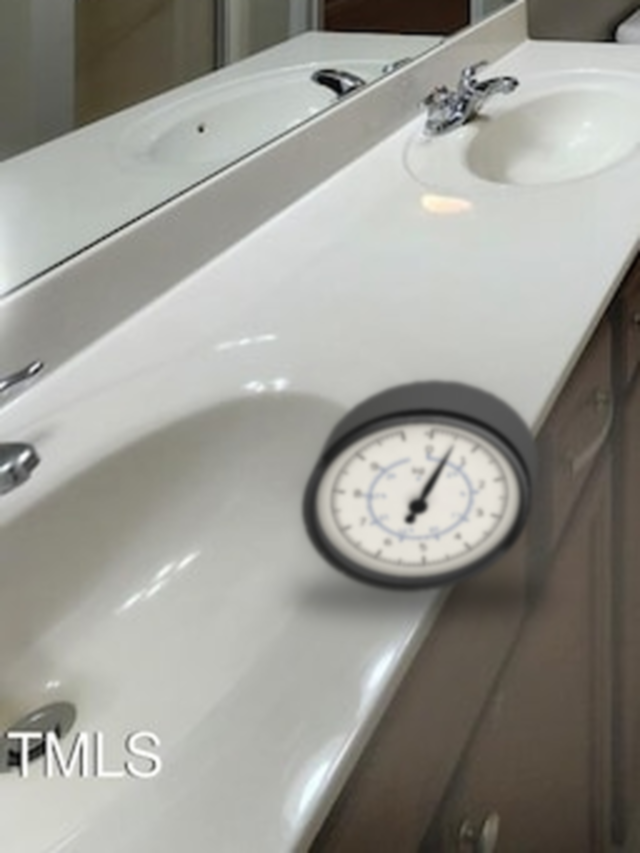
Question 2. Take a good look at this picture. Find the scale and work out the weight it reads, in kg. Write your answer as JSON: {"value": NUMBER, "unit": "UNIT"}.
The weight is {"value": 0.5, "unit": "kg"}
